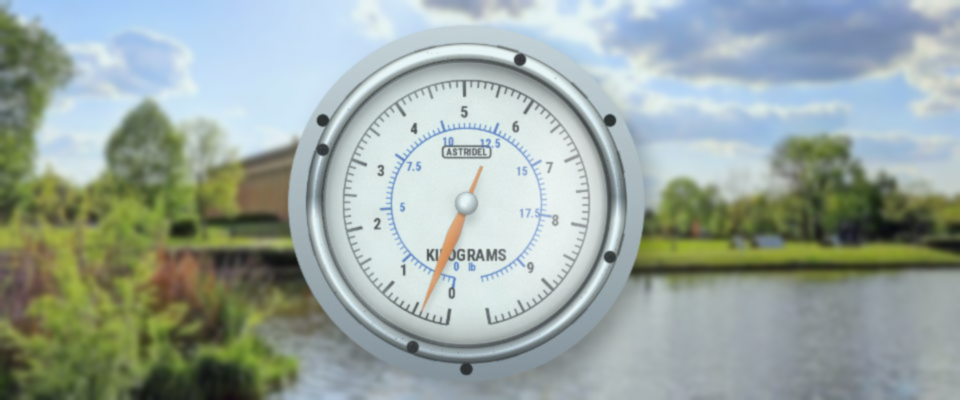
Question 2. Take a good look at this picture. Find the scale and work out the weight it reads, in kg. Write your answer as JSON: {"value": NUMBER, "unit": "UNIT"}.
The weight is {"value": 0.4, "unit": "kg"}
